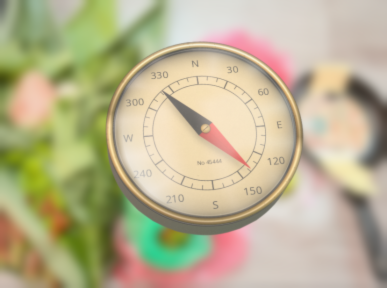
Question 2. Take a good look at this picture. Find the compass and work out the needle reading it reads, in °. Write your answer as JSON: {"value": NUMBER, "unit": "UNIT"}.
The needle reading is {"value": 140, "unit": "°"}
